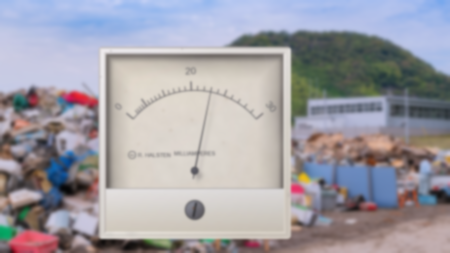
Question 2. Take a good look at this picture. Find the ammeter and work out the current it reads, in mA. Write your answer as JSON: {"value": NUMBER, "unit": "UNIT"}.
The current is {"value": 23, "unit": "mA"}
